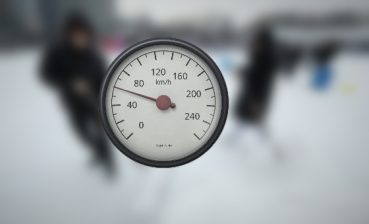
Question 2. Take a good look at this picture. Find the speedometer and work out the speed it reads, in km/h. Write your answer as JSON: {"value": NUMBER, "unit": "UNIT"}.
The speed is {"value": 60, "unit": "km/h"}
